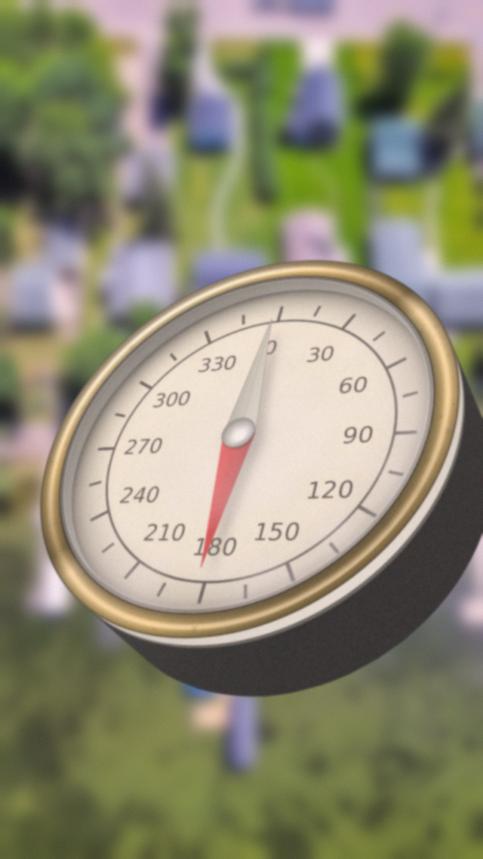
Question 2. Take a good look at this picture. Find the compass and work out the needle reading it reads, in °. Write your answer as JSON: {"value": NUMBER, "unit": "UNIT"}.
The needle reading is {"value": 180, "unit": "°"}
